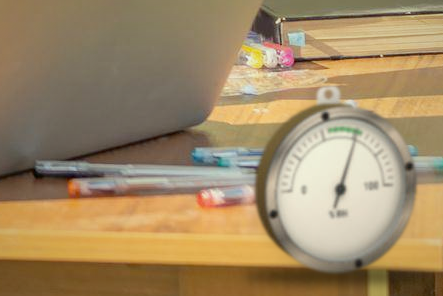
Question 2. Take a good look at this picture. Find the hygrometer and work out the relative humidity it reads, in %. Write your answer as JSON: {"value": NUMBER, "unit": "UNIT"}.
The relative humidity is {"value": 60, "unit": "%"}
